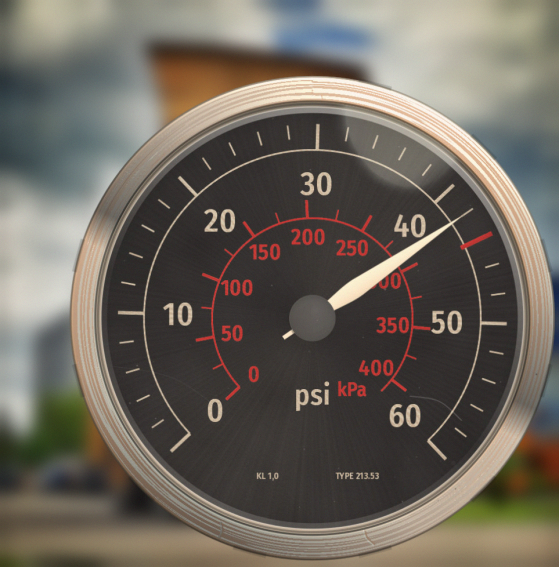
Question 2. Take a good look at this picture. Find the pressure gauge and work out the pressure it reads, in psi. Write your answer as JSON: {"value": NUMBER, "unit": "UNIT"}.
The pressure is {"value": 42, "unit": "psi"}
